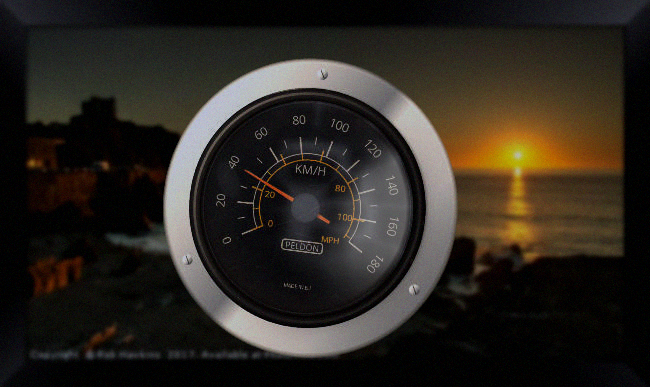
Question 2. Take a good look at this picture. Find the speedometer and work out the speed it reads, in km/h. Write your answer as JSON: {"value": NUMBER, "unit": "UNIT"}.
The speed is {"value": 40, "unit": "km/h"}
